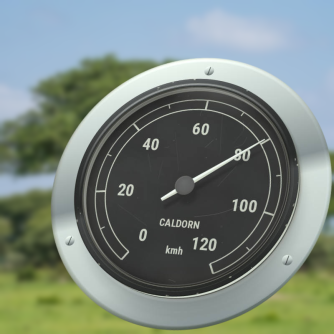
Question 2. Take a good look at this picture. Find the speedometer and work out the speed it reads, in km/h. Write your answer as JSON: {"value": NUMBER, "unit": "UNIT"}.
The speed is {"value": 80, "unit": "km/h"}
